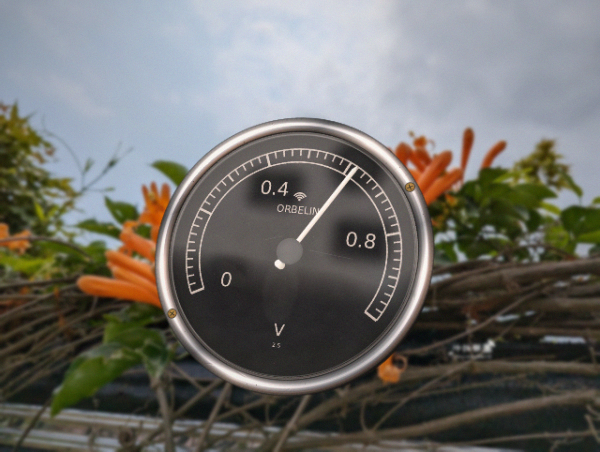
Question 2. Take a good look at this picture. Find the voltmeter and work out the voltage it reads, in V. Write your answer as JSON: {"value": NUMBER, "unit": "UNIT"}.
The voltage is {"value": 0.62, "unit": "V"}
